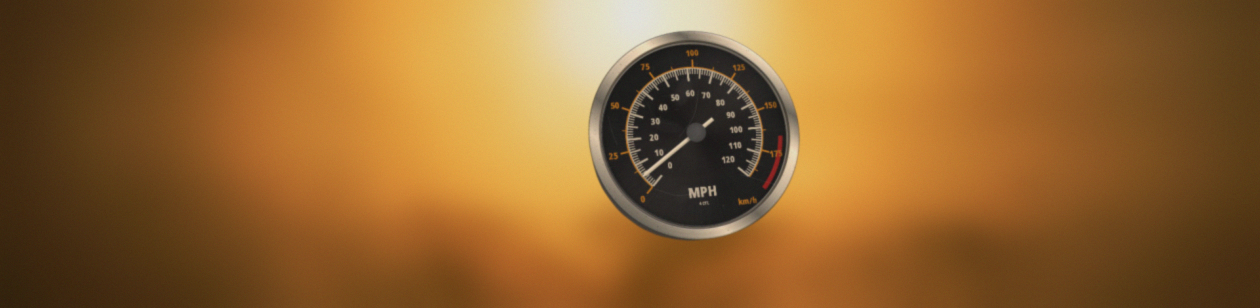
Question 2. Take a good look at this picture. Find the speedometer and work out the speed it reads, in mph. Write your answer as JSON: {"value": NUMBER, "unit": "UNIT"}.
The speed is {"value": 5, "unit": "mph"}
